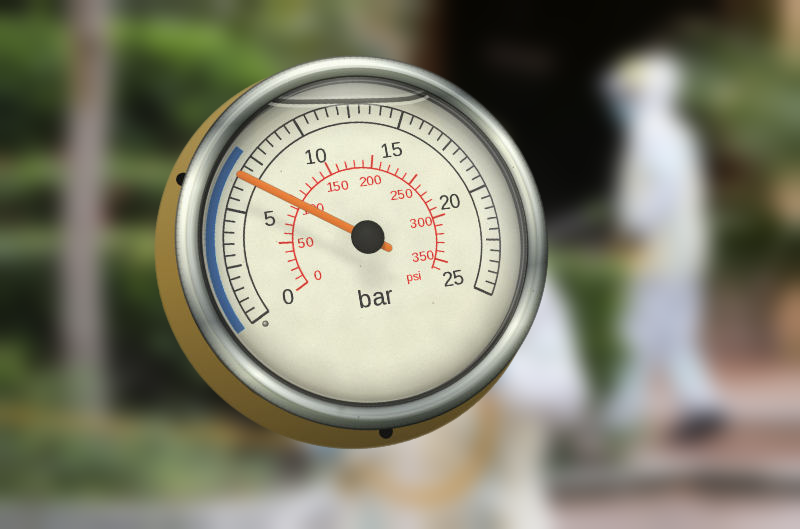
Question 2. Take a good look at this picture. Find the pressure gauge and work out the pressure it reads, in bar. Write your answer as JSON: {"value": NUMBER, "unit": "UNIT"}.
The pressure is {"value": 6.5, "unit": "bar"}
